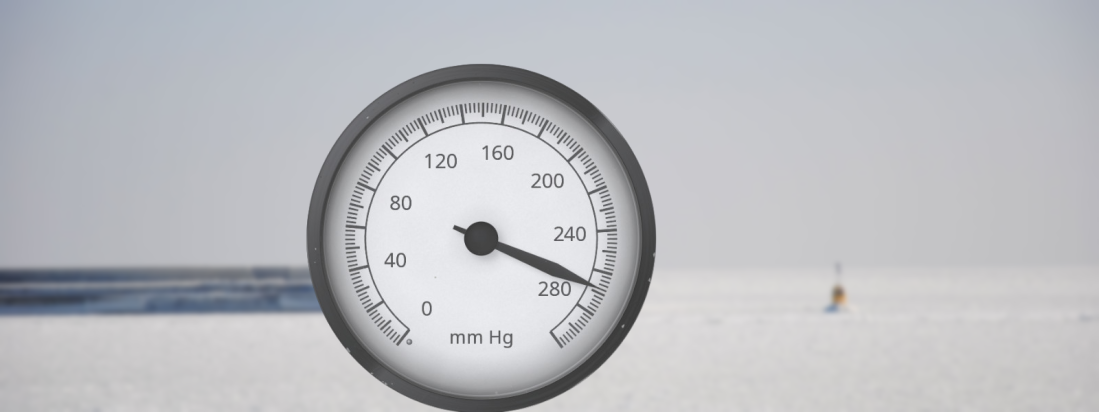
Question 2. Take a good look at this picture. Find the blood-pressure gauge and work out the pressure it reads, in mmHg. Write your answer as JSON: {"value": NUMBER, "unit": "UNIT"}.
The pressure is {"value": 268, "unit": "mmHg"}
